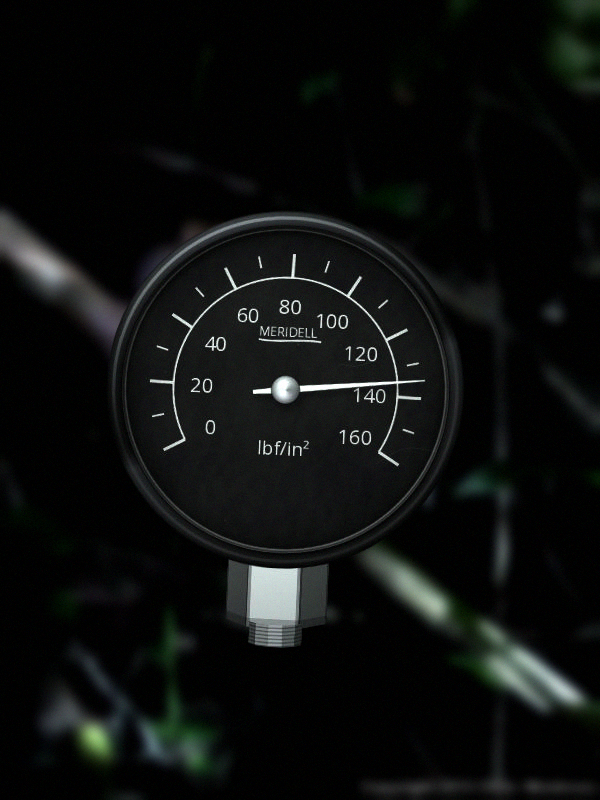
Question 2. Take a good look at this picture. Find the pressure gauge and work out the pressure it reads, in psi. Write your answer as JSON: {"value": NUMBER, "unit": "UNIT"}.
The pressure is {"value": 135, "unit": "psi"}
